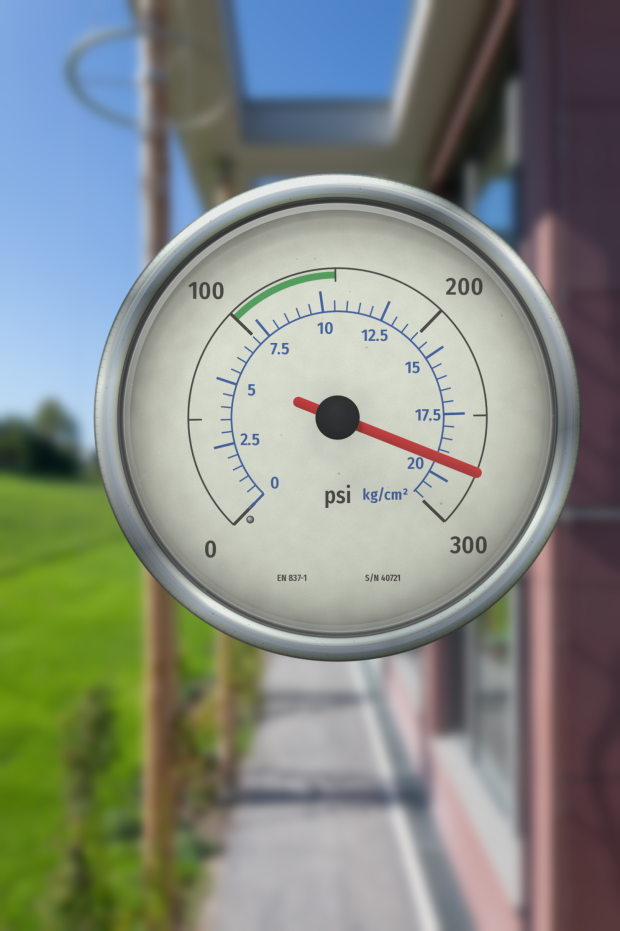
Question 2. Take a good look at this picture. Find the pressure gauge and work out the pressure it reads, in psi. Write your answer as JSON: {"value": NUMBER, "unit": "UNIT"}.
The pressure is {"value": 275, "unit": "psi"}
